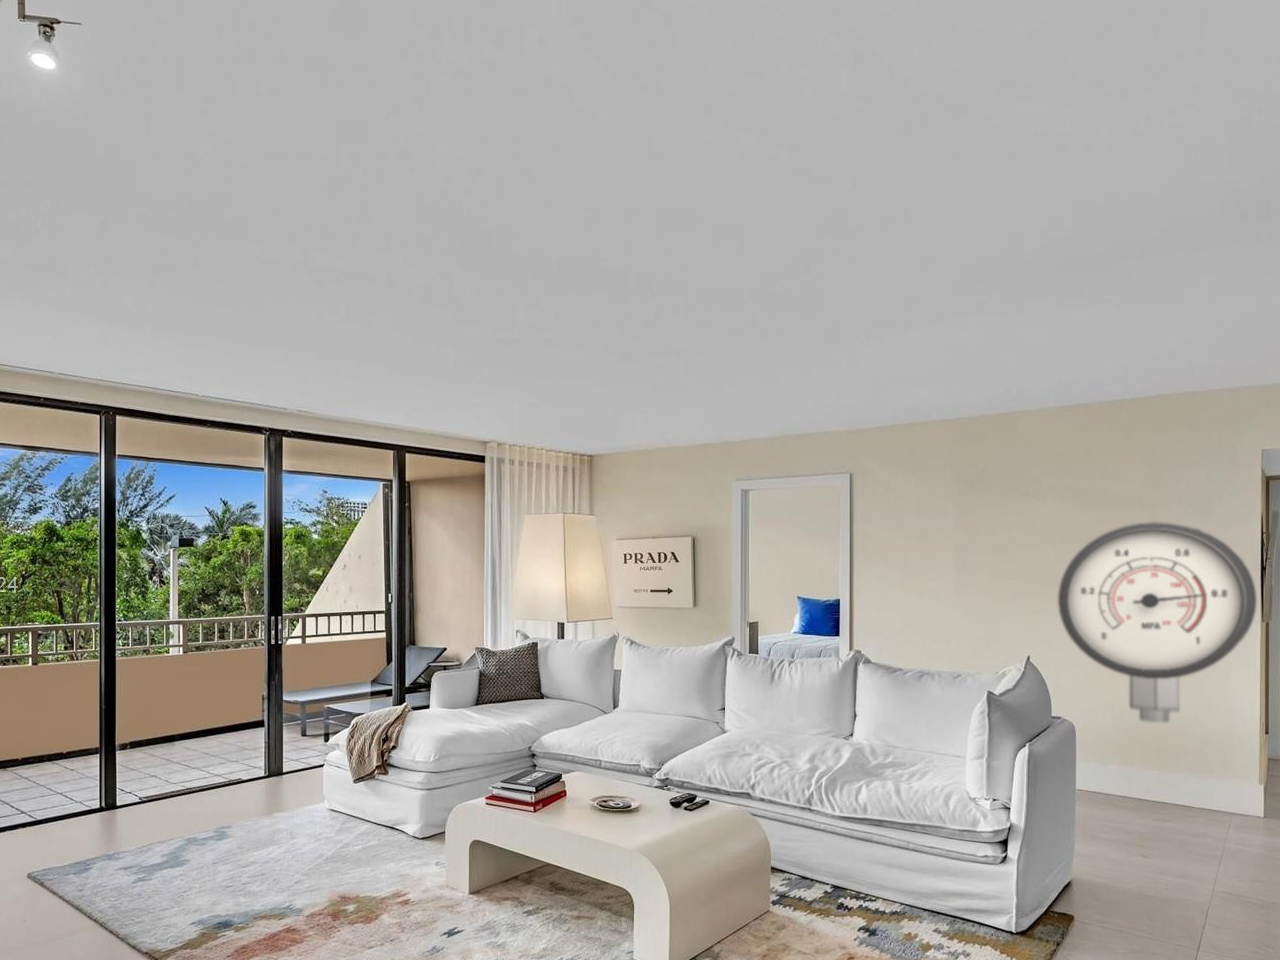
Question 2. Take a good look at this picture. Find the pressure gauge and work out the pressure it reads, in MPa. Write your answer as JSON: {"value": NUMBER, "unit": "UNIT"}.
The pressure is {"value": 0.8, "unit": "MPa"}
